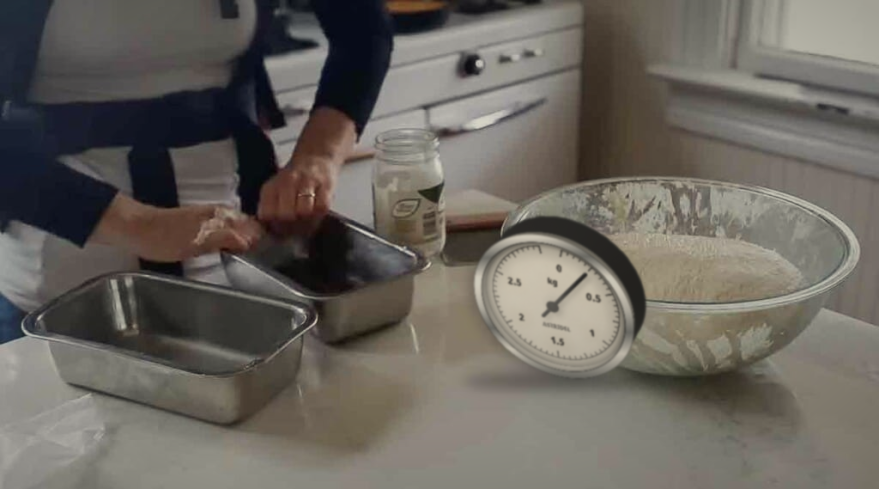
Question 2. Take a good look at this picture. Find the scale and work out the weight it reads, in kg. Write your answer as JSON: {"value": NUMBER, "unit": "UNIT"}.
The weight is {"value": 0.25, "unit": "kg"}
